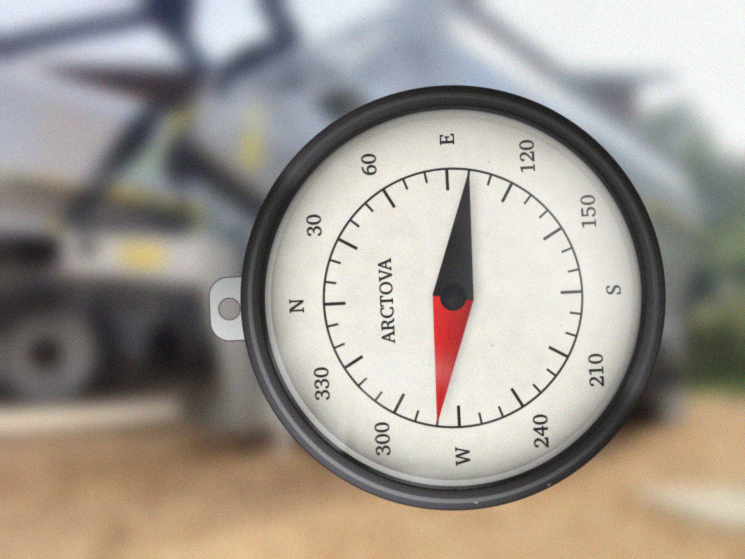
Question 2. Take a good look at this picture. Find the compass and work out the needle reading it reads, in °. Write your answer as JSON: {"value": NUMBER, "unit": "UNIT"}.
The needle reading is {"value": 280, "unit": "°"}
